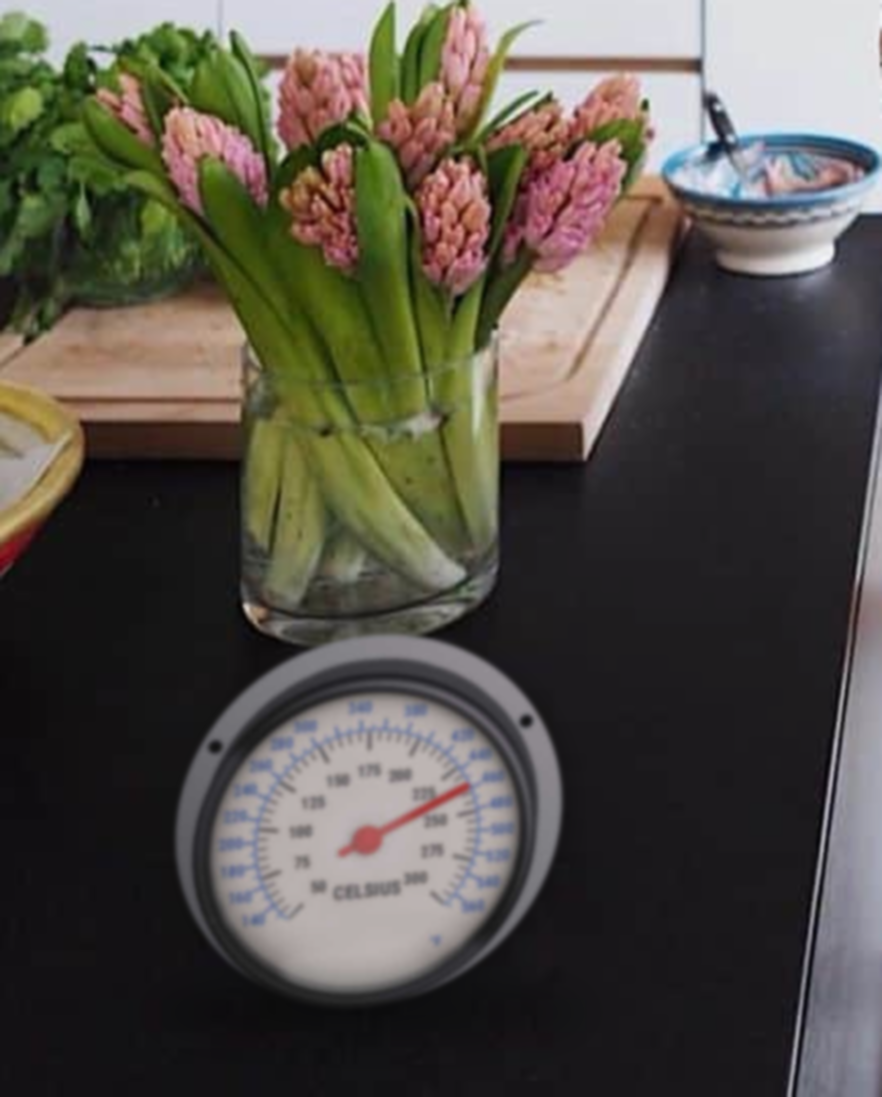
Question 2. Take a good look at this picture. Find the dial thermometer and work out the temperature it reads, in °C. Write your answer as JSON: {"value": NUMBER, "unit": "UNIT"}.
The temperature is {"value": 235, "unit": "°C"}
